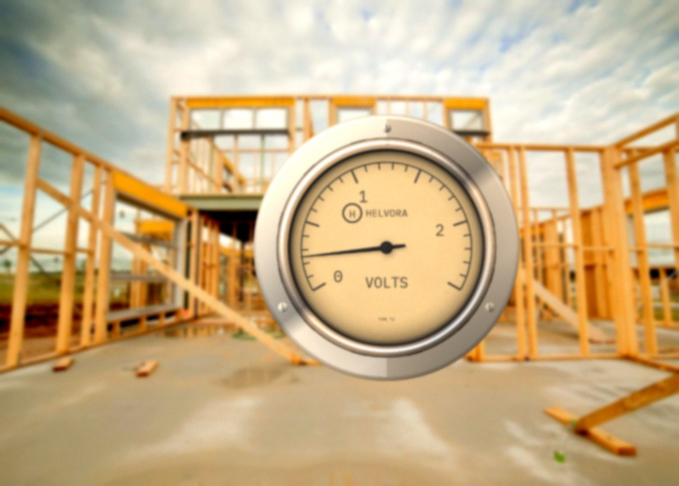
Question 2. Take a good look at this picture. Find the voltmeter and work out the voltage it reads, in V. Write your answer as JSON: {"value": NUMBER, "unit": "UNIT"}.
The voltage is {"value": 0.25, "unit": "V"}
